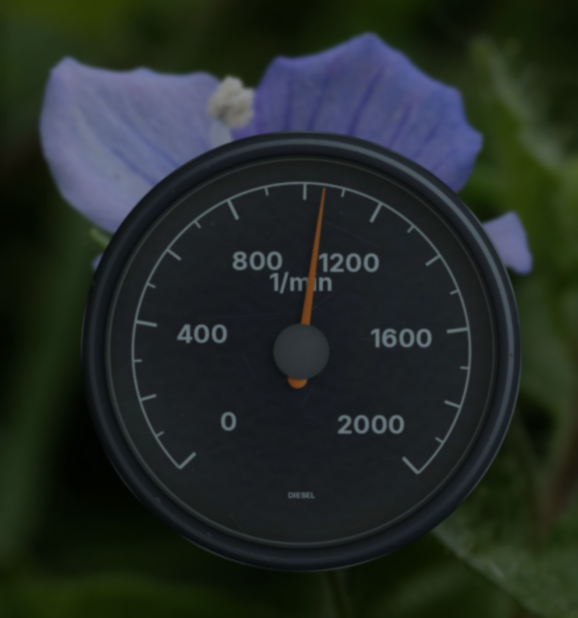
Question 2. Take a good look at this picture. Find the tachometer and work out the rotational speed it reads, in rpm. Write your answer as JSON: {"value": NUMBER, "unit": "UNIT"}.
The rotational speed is {"value": 1050, "unit": "rpm"}
